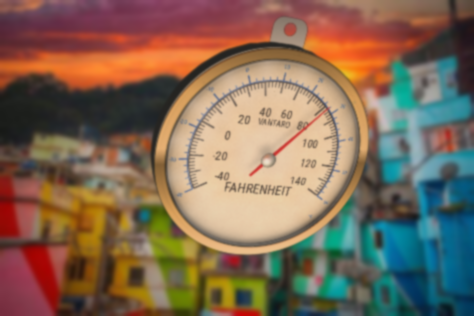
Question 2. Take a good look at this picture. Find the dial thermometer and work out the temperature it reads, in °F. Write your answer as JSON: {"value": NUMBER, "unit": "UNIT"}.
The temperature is {"value": 80, "unit": "°F"}
